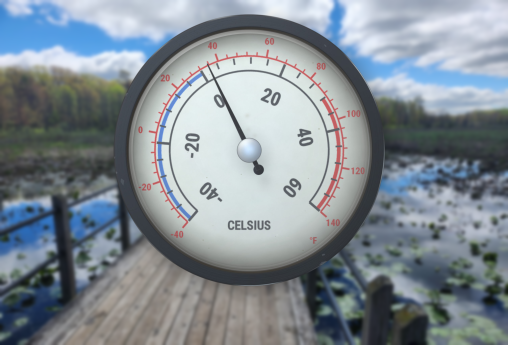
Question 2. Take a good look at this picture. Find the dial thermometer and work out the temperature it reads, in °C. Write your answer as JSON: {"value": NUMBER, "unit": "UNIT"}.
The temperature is {"value": 2, "unit": "°C"}
